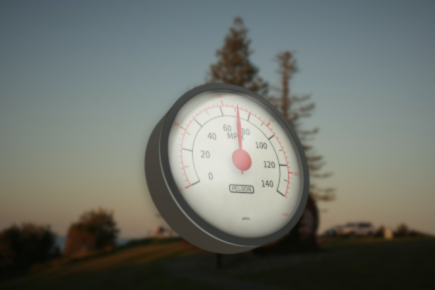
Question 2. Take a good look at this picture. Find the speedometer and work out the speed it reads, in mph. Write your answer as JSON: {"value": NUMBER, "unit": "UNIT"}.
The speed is {"value": 70, "unit": "mph"}
